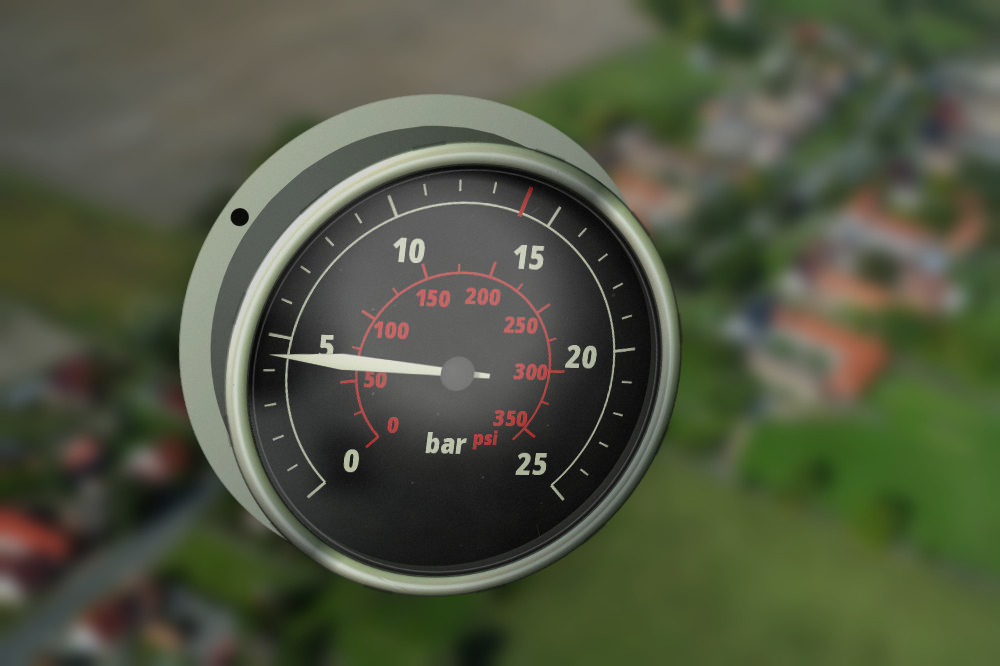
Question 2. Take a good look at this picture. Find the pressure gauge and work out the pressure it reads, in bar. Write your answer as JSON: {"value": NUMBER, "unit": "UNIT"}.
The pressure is {"value": 4.5, "unit": "bar"}
